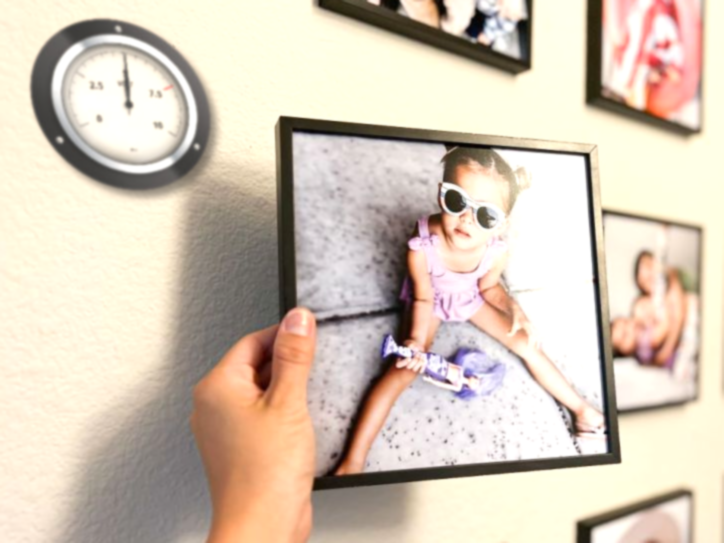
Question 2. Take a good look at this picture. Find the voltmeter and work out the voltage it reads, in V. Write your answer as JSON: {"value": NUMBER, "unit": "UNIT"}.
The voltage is {"value": 5, "unit": "V"}
